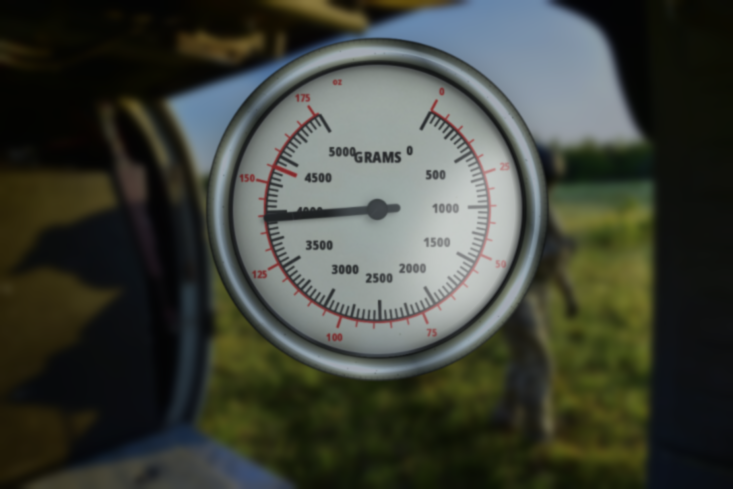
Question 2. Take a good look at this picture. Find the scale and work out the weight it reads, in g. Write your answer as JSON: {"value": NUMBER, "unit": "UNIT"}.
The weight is {"value": 3950, "unit": "g"}
